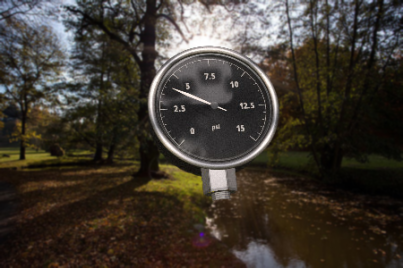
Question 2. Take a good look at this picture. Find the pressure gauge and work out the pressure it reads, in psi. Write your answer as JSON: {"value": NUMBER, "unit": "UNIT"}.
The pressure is {"value": 4, "unit": "psi"}
